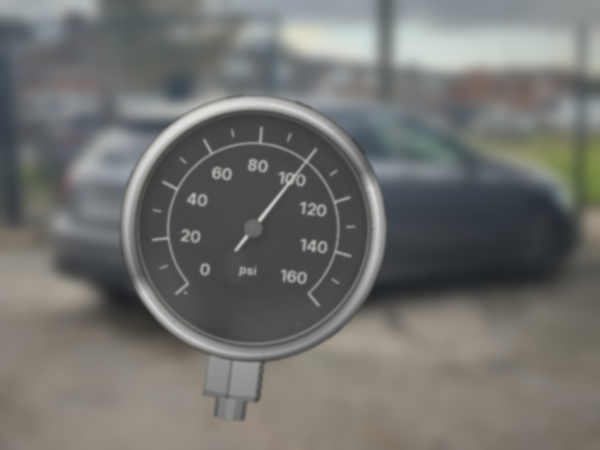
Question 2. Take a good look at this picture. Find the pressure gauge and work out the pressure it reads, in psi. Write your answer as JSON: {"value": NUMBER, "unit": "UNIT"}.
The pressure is {"value": 100, "unit": "psi"}
